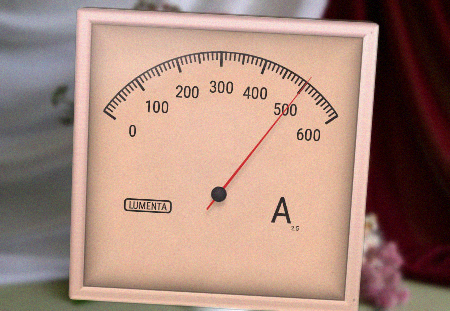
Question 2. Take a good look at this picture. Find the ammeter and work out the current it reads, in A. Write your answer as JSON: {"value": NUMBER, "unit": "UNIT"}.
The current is {"value": 500, "unit": "A"}
